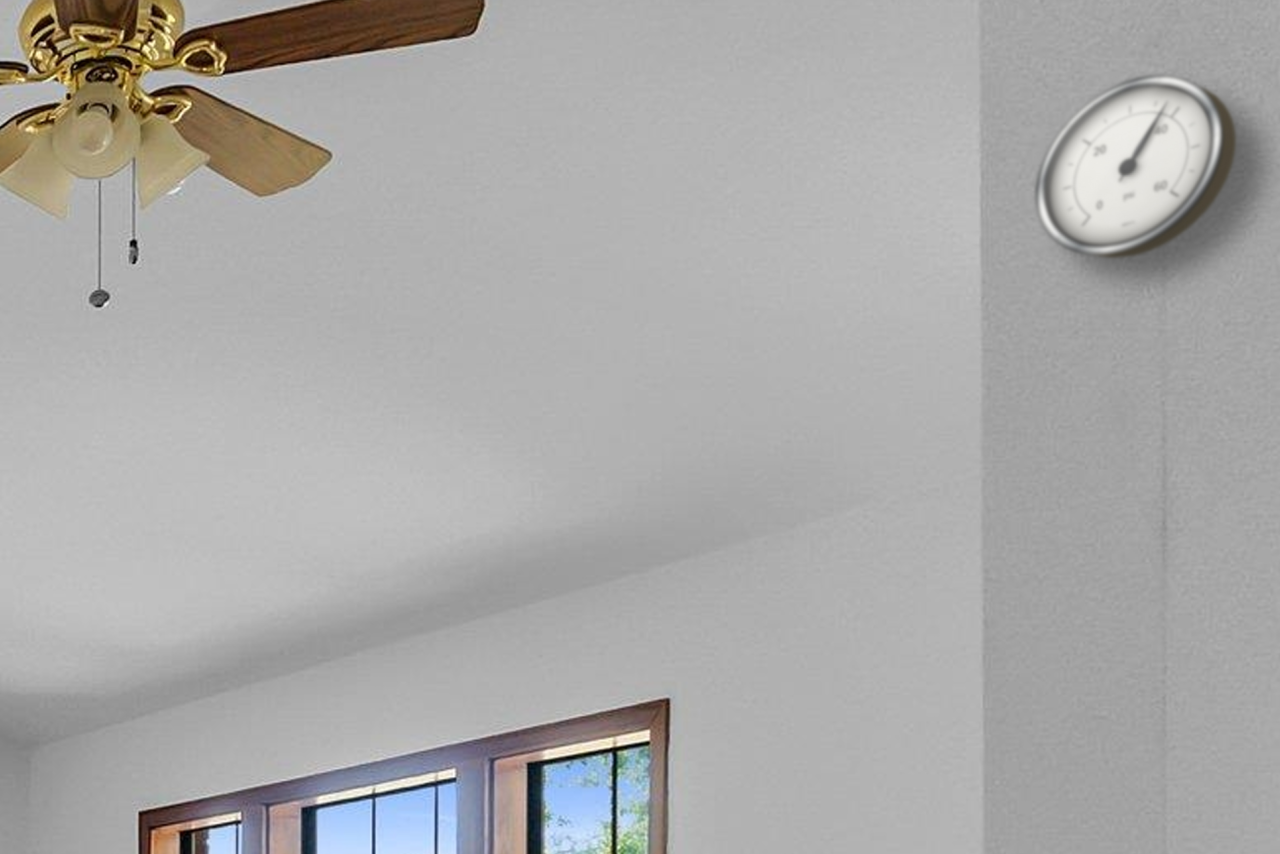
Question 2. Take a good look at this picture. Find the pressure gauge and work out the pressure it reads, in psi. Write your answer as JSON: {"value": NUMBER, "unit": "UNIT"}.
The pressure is {"value": 37.5, "unit": "psi"}
